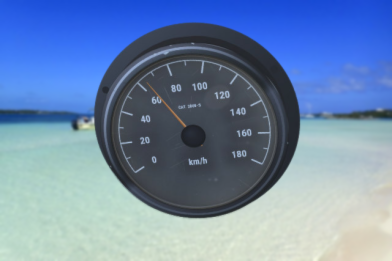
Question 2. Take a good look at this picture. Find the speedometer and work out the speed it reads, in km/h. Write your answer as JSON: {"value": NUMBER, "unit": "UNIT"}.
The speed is {"value": 65, "unit": "km/h"}
